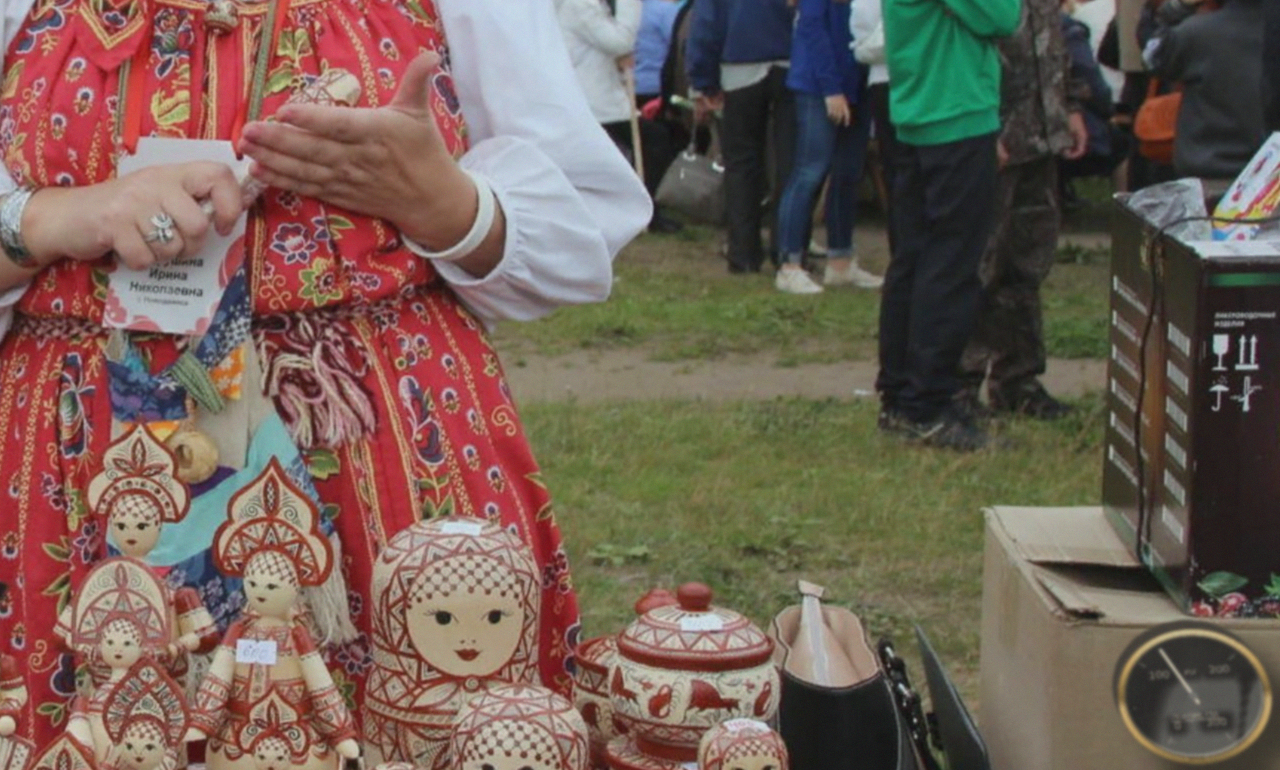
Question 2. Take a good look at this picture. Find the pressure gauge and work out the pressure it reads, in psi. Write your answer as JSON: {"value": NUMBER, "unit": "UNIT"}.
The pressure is {"value": 125, "unit": "psi"}
